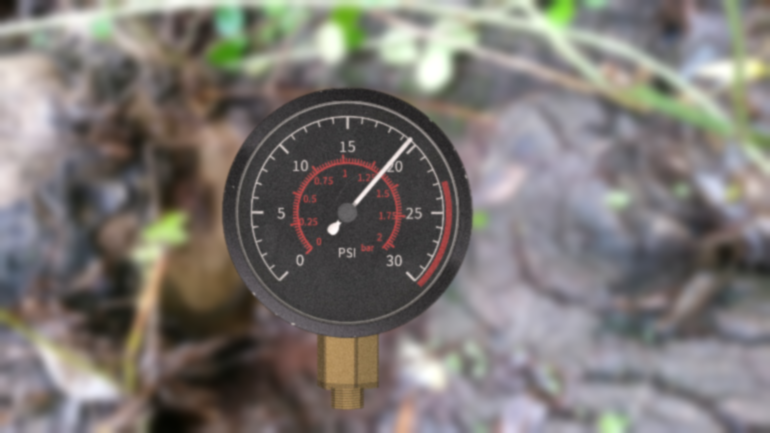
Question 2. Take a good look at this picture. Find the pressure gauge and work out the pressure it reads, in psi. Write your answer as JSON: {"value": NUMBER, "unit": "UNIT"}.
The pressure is {"value": 19.5, "unit": "psi"}
